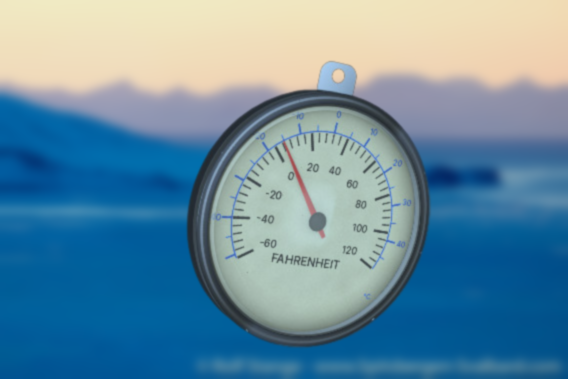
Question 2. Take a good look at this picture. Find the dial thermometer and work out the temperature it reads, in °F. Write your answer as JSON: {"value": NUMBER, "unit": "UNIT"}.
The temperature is {"value": 4, "unit": "°F"}
